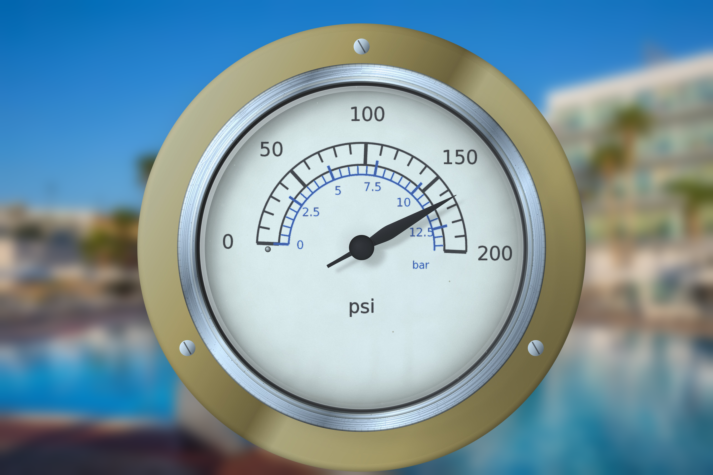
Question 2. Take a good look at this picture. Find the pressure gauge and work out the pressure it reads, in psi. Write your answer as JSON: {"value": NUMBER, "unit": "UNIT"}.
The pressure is {"value": 165, "unit": "psi"}
